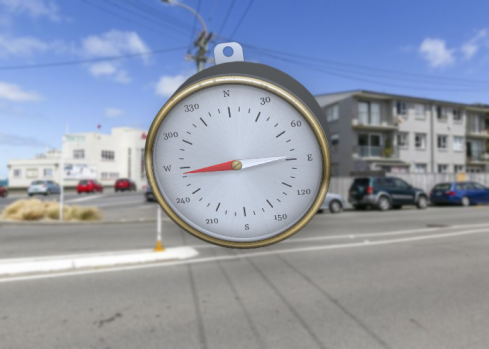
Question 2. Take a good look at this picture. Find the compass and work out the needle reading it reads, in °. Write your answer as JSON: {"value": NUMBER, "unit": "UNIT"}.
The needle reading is {"value": 265, "unit": "°"}
